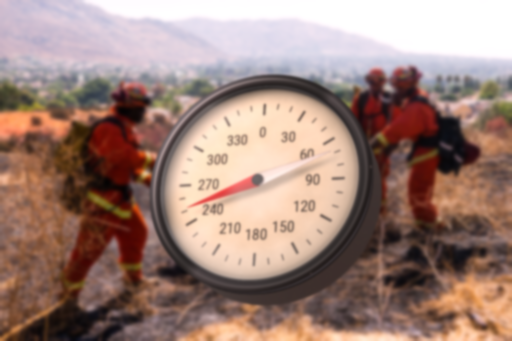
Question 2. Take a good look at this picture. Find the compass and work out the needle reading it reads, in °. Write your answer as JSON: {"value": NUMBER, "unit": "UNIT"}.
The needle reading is {"value": 250, "unit": "°"}
